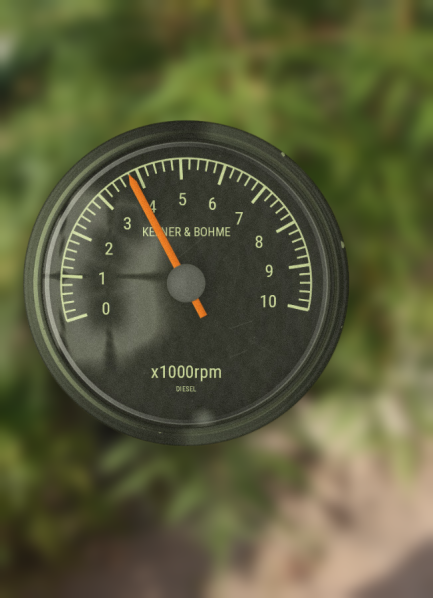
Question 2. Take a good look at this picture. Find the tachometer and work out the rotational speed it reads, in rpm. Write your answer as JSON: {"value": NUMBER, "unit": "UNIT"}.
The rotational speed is {"value": 3800, "unit": "rpm"}
